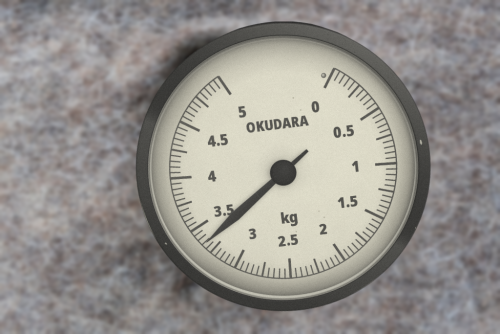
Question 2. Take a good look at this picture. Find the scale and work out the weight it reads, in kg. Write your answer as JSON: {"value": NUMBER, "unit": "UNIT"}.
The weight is {"value": 3.35, "unit": "kg"}
